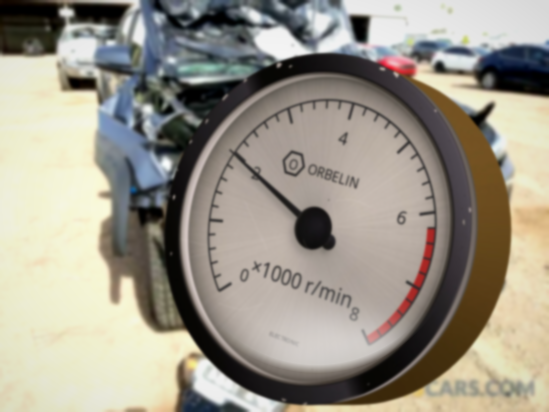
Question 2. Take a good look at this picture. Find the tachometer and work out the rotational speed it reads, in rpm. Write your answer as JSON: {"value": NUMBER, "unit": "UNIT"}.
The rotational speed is {"value": 2000, "unit": "rpm"}
